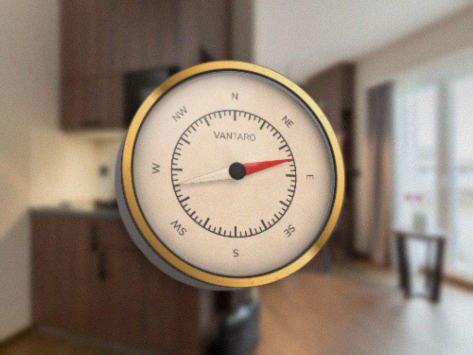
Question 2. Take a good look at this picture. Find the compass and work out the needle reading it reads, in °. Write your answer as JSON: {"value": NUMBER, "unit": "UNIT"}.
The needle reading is {"value": 75, "unit": "°"}
